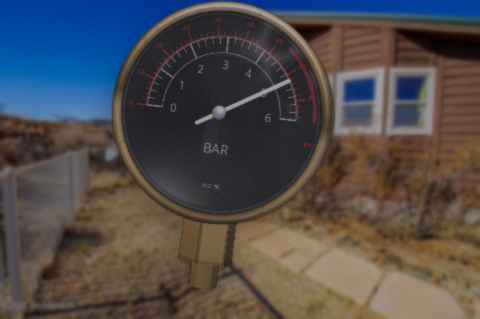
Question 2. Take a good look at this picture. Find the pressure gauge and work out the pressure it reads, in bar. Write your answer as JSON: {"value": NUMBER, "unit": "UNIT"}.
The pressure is {"value": 5, "unit": "bar"}
